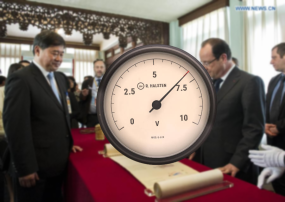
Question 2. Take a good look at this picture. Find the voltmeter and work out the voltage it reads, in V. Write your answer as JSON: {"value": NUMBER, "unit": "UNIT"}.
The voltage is {"value": 7, "unit": "V"}
